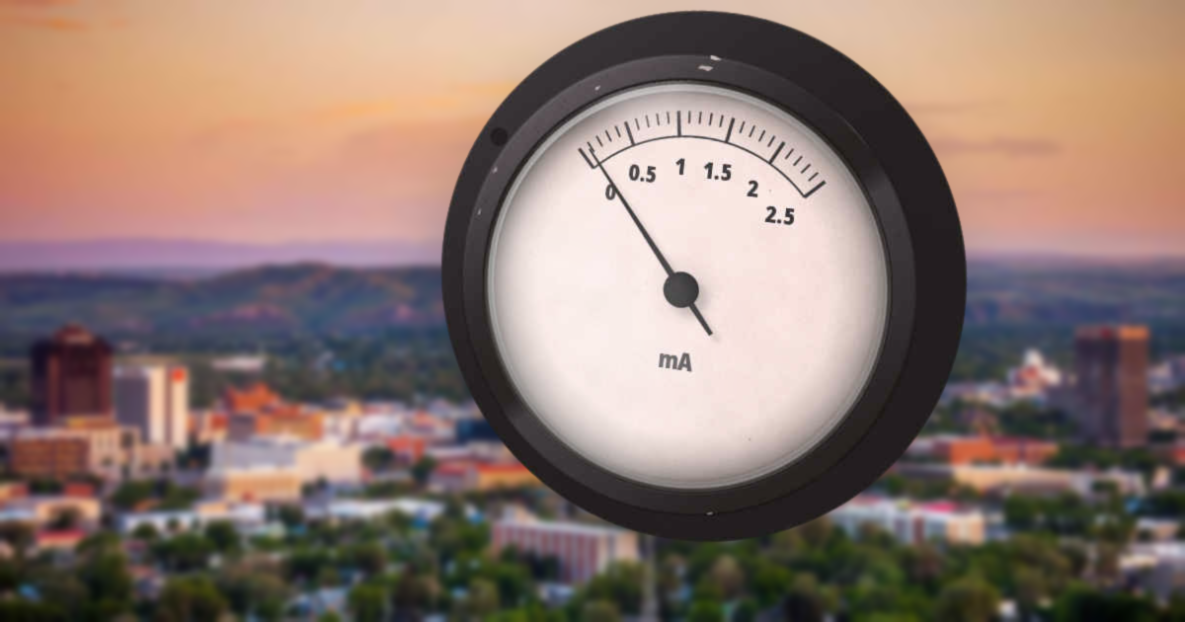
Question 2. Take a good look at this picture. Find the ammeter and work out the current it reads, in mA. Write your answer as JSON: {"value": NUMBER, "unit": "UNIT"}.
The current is {"value": 0.1, "unit": "mA"}
